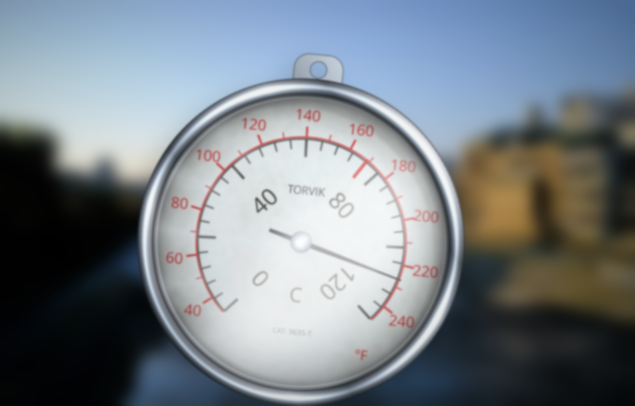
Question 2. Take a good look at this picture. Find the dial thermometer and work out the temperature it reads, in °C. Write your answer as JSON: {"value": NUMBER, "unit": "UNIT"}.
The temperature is {"value": 108, "unit": "°C"}
